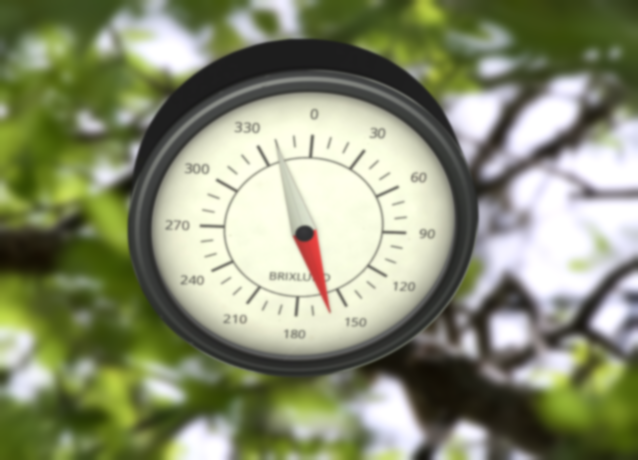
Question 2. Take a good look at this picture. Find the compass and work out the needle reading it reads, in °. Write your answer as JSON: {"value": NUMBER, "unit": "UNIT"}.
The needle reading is {"value": 160, "unit": "°"}
